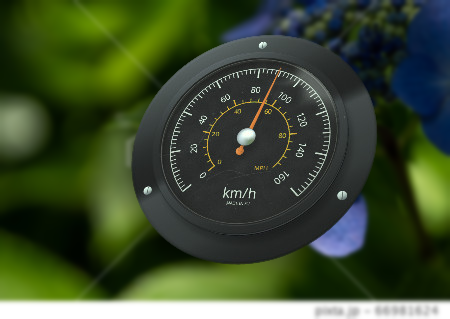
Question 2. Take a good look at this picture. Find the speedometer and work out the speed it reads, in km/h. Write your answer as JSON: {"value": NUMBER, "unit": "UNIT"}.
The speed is {"value": 90, "unit": "km/h"}
